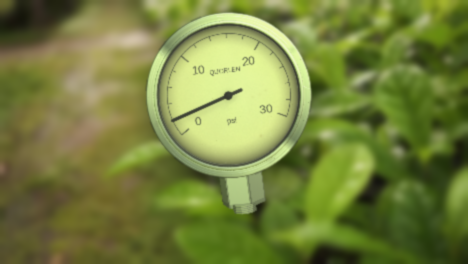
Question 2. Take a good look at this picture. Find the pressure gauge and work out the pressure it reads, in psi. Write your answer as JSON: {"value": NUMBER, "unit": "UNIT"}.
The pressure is {"value": 2, "unit": "psi"}
